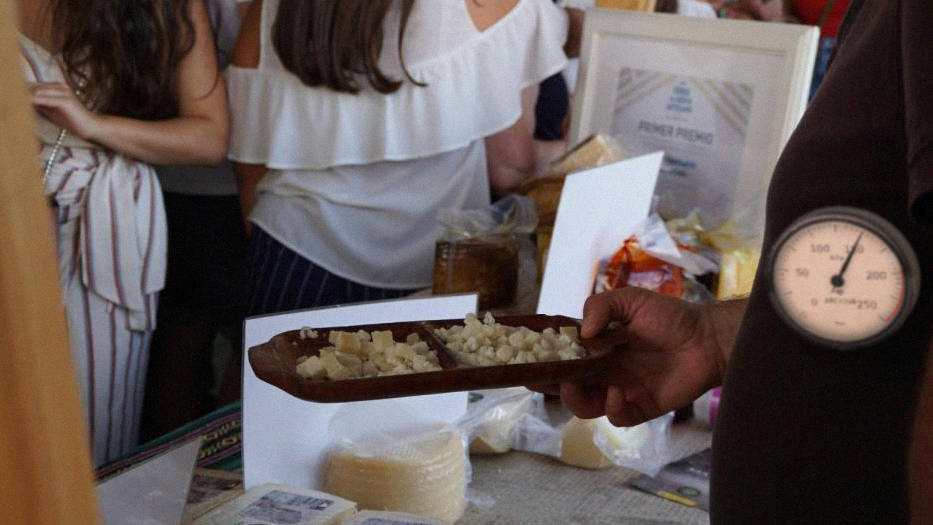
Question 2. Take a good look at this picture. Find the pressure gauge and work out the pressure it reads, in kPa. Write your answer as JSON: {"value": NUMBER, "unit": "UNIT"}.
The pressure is {"value": 150, "unit": "kPa"}
